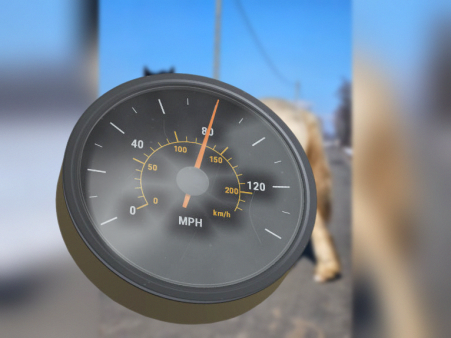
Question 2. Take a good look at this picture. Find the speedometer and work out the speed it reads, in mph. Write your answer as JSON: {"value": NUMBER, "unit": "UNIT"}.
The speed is {"value": 80, "unit": "mph"}
